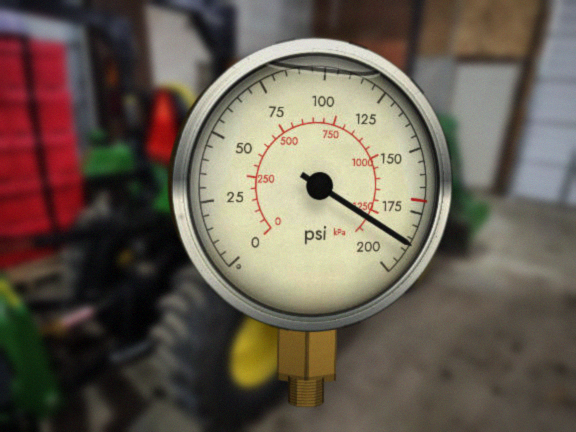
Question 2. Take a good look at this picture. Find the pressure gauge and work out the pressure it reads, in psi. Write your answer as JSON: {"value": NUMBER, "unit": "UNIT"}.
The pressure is {"value": 187.5, "unit": "psi"}
